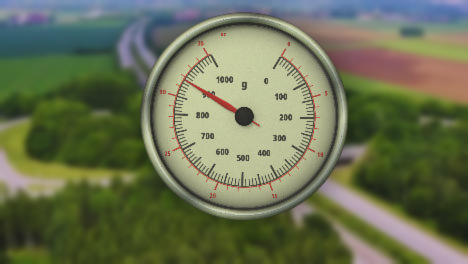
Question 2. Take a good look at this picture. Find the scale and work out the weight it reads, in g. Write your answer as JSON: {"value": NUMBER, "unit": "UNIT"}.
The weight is {"value": 900, "unit": "g"}
